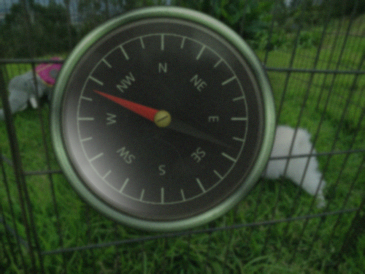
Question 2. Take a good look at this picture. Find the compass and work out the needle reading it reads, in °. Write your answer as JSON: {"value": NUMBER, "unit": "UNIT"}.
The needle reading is {"value": 292.5, "unit": "°"}
